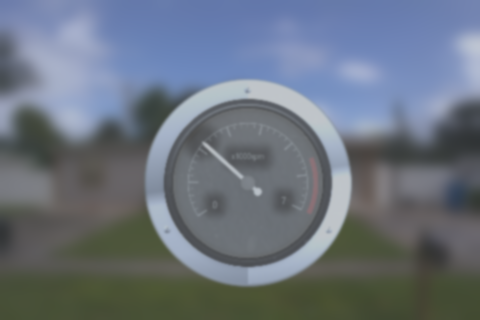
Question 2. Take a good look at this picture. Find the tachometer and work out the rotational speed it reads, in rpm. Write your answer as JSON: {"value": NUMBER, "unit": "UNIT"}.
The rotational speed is {"value": 2200, "unit": "rpm"}
